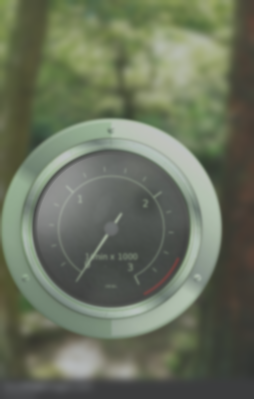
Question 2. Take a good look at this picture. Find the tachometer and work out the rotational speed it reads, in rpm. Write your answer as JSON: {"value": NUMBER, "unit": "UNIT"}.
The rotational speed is {"value": 0, "unit": "rpm"}
